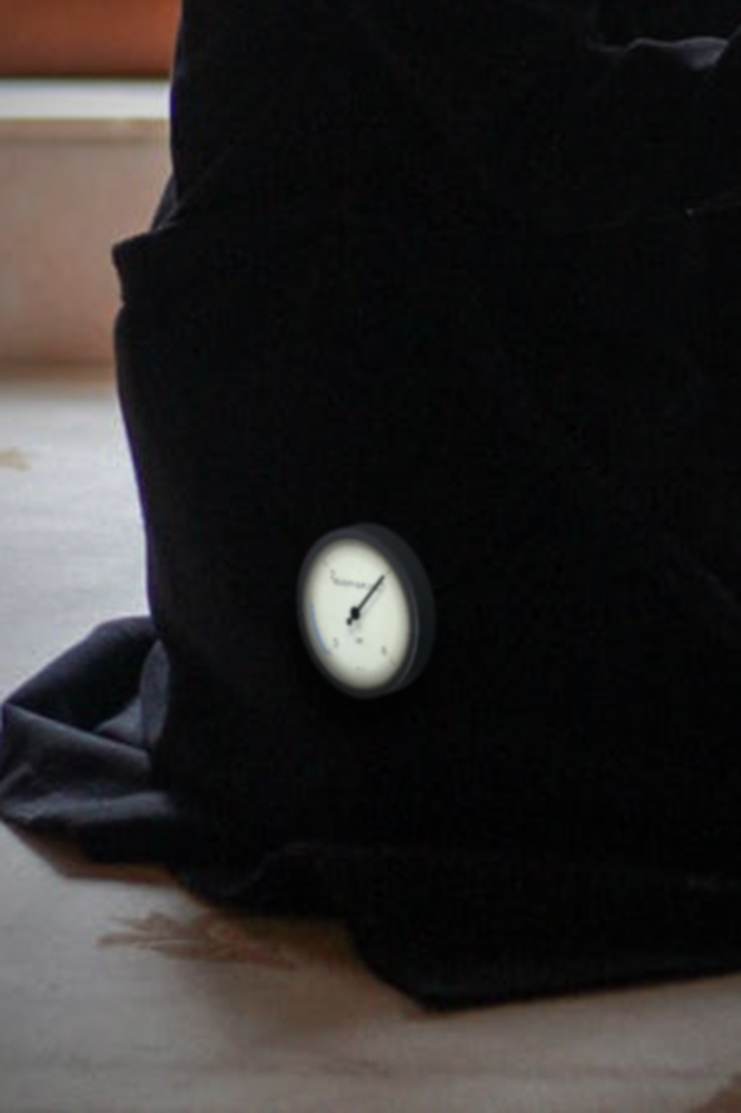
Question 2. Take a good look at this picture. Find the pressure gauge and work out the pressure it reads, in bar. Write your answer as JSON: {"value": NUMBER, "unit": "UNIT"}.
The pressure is {"value": 4, "unit": "bar"}
